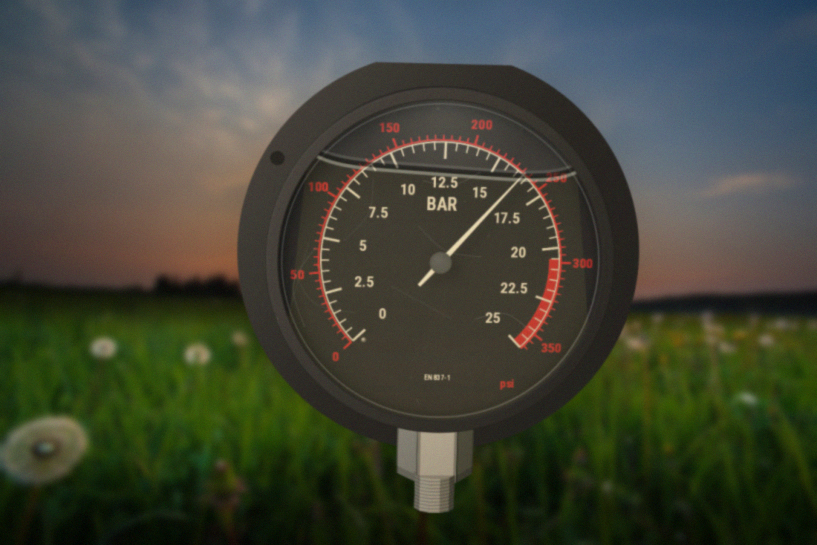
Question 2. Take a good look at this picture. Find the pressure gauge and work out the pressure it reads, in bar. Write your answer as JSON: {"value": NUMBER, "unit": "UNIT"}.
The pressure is {"value": 16.25, "unit": "bar"}
